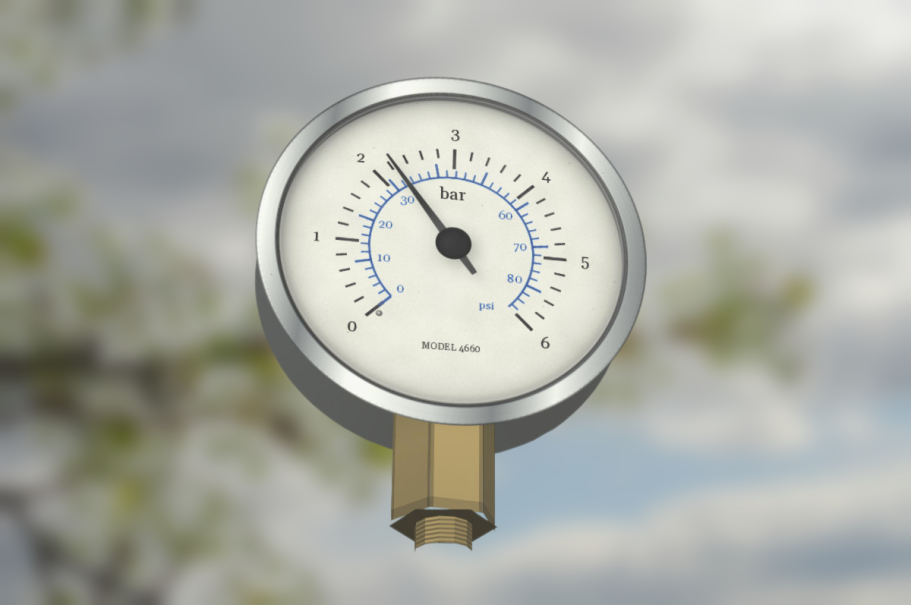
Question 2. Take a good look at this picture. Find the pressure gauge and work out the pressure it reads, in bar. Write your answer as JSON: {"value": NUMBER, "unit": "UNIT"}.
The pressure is {"value": 2.2, "unit": "bar"}
